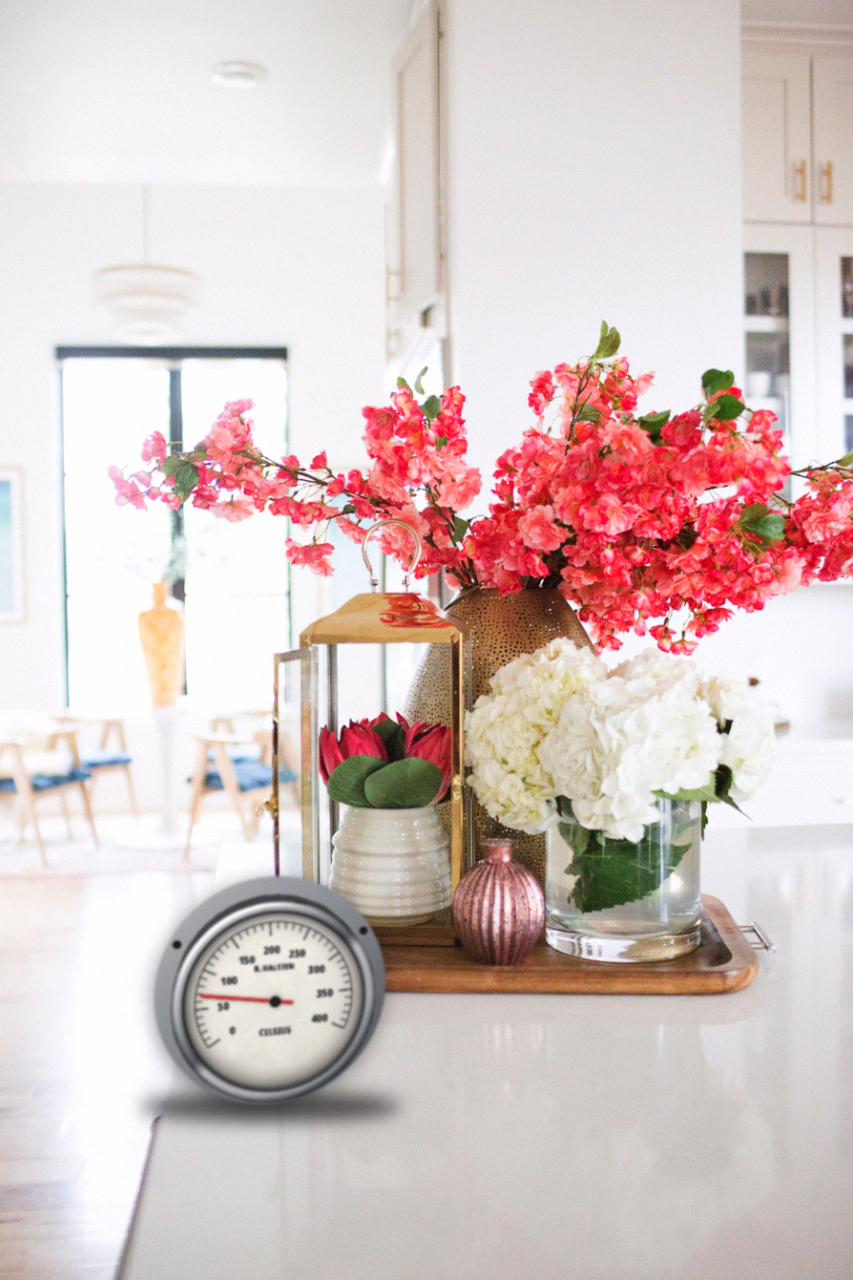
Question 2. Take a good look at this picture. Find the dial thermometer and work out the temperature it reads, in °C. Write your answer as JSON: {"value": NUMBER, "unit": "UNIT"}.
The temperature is {"value": 70, "unit": "°C"}
